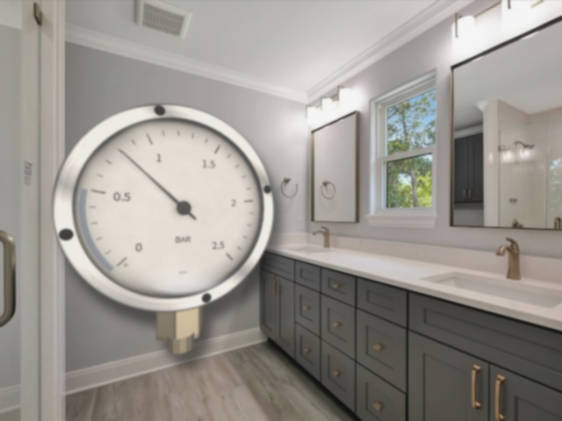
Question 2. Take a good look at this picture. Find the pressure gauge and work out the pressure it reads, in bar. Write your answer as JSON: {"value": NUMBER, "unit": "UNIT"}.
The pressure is {"value": 0.8, "unit": "bar"}
